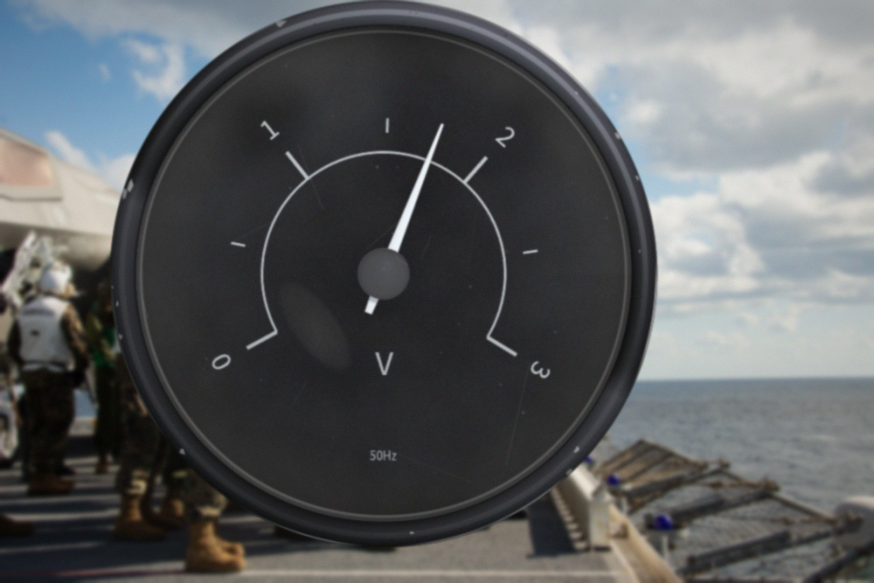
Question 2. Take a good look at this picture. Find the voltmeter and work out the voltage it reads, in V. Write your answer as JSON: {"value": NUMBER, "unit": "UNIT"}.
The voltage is {"value": 1.75, "unit": "V"}
